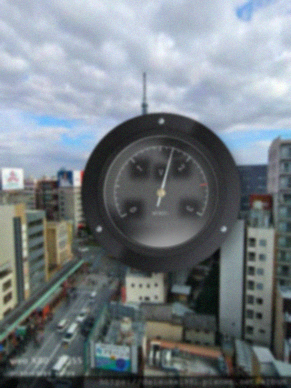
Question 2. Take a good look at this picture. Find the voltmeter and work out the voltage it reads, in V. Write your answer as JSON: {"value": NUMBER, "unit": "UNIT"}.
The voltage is {"value": 1.7, "unit": "V"}
